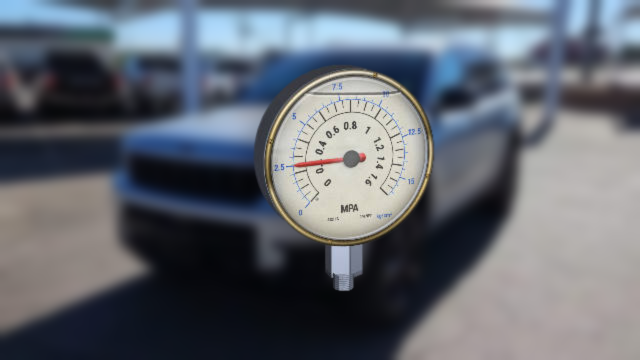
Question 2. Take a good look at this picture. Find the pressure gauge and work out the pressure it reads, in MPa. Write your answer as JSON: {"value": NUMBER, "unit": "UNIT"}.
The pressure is {"value": 0.25, "unit": "MPa"}
